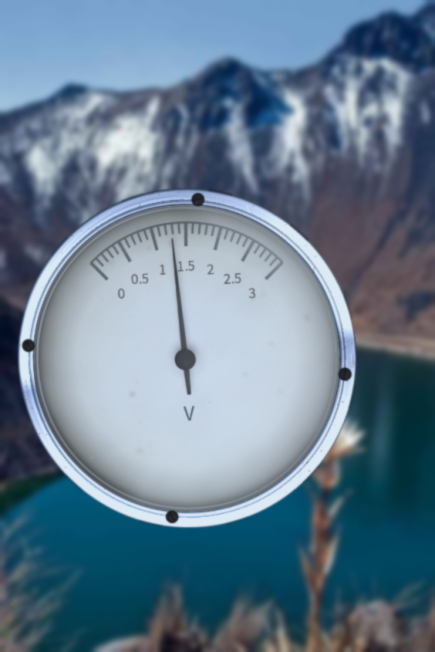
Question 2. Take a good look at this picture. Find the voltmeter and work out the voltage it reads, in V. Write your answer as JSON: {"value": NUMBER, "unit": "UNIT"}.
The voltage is {"value": 1.3, "unit": "V"}
